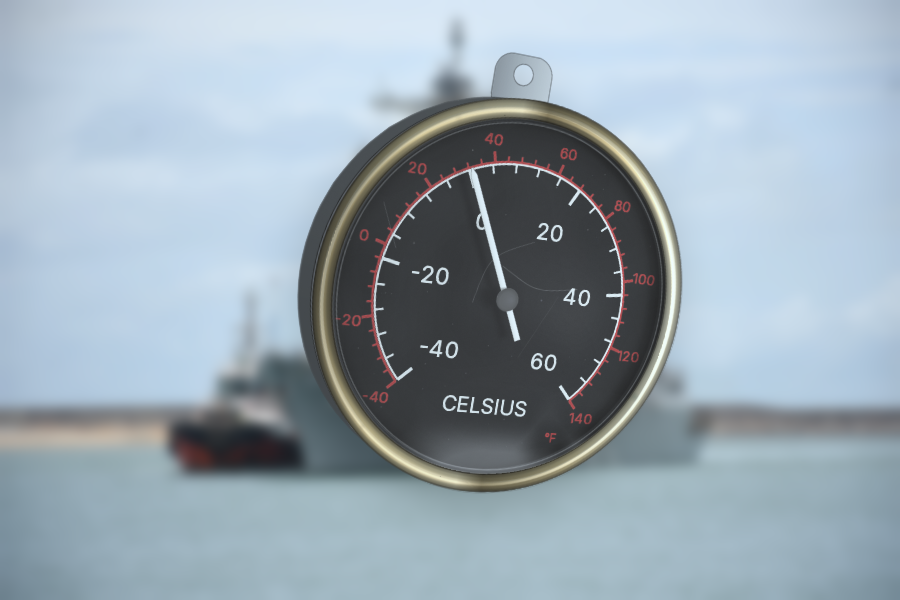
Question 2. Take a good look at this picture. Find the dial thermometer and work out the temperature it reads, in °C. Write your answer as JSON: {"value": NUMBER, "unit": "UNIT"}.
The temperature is {"value": 0, "unit": "°C"}
